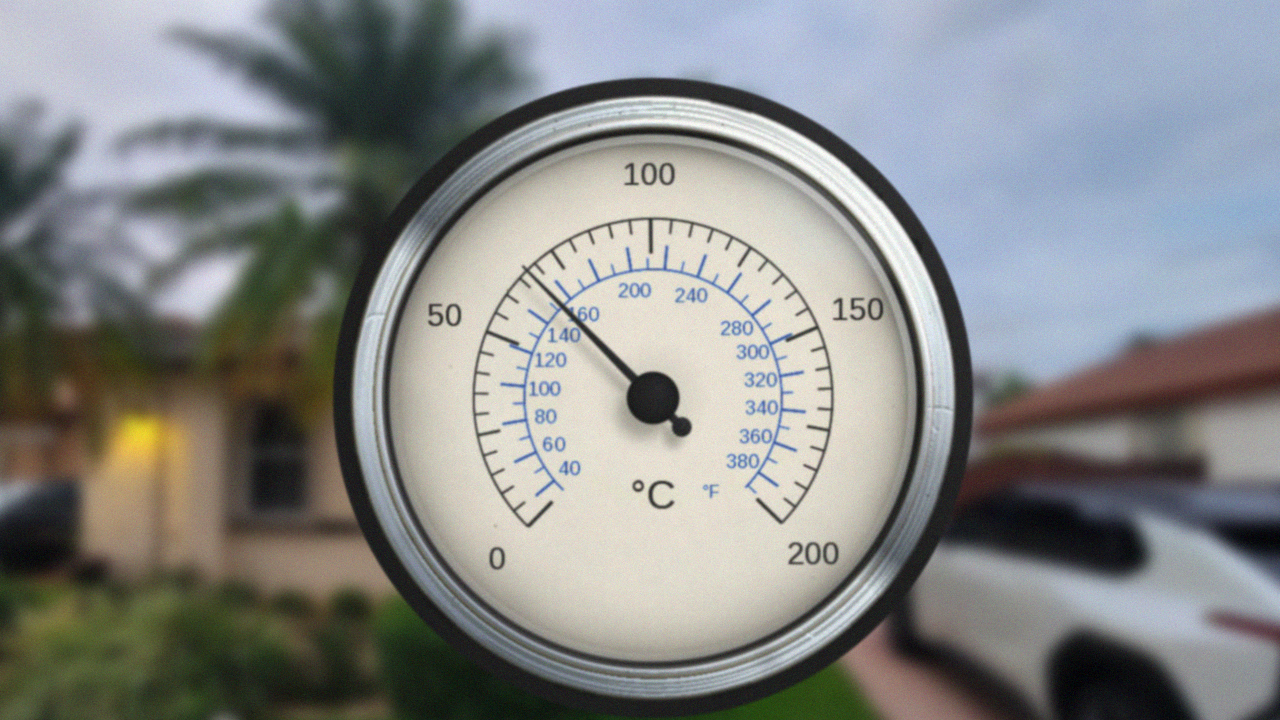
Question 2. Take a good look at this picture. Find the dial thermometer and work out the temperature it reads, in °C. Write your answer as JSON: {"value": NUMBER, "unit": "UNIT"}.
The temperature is {"value": 67.5, "unit": "°C"}
